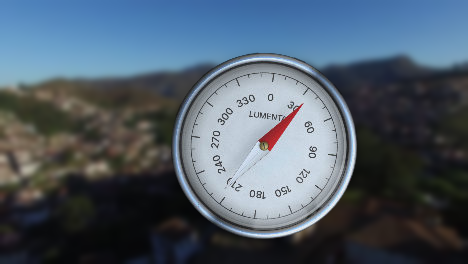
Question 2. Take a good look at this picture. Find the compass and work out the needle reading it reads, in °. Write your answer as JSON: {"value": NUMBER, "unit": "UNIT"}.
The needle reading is {"value": 35, "unit": "°"}
